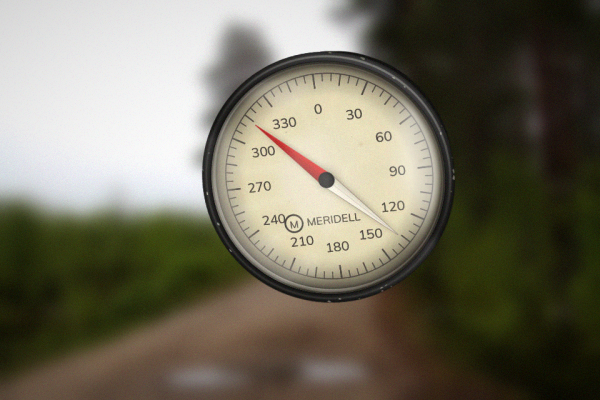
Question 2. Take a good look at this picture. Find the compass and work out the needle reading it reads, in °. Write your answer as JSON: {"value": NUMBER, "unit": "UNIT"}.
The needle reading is {"value": 315, "unit": "°"}
